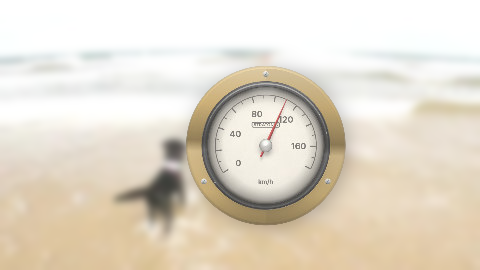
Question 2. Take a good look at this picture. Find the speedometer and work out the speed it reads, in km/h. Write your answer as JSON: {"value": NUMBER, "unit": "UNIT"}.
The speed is {"value": 110, "unit": "km/h"}
